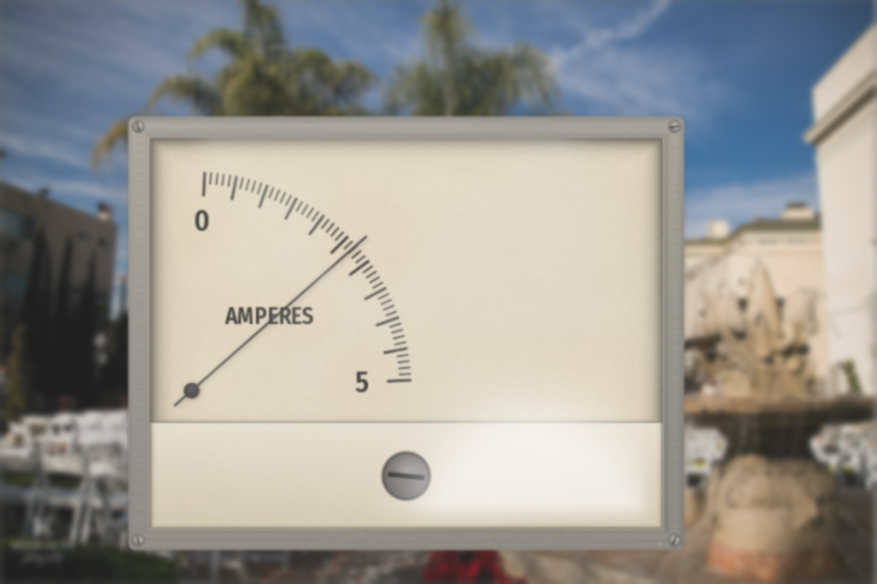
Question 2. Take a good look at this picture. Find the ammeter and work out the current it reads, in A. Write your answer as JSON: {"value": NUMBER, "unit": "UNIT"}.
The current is {"value": 2.7, "unit": "A"}
